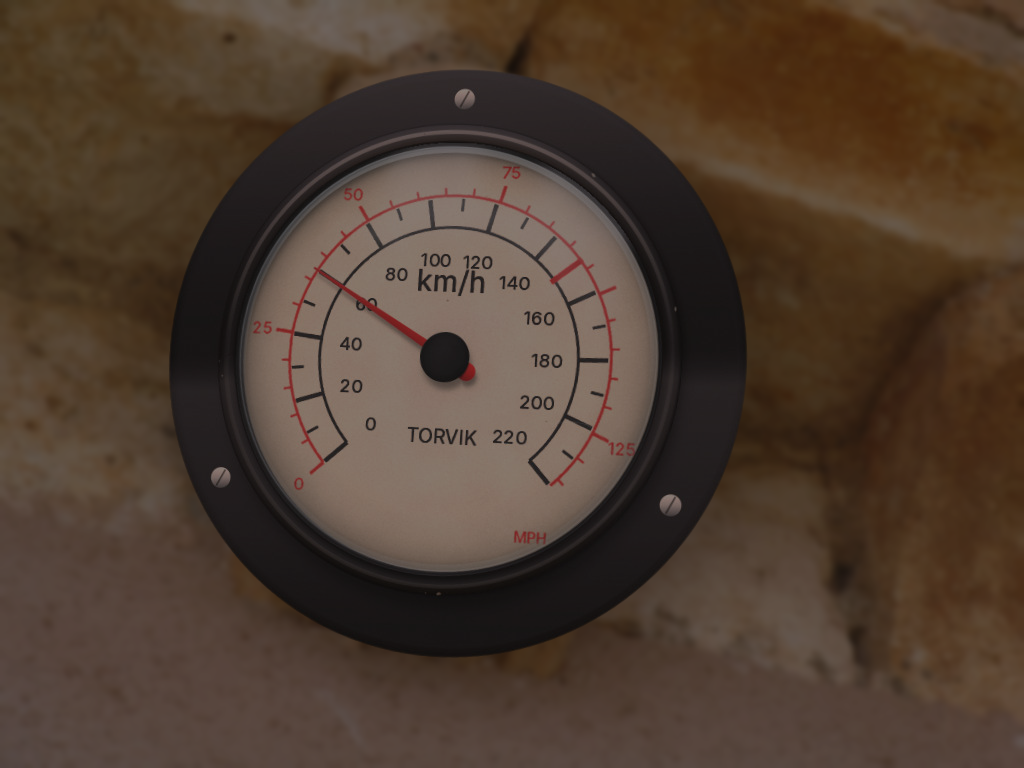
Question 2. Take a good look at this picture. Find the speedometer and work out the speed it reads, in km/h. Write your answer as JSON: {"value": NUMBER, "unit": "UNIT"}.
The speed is {"value": 60, "unit": "km/h"}
